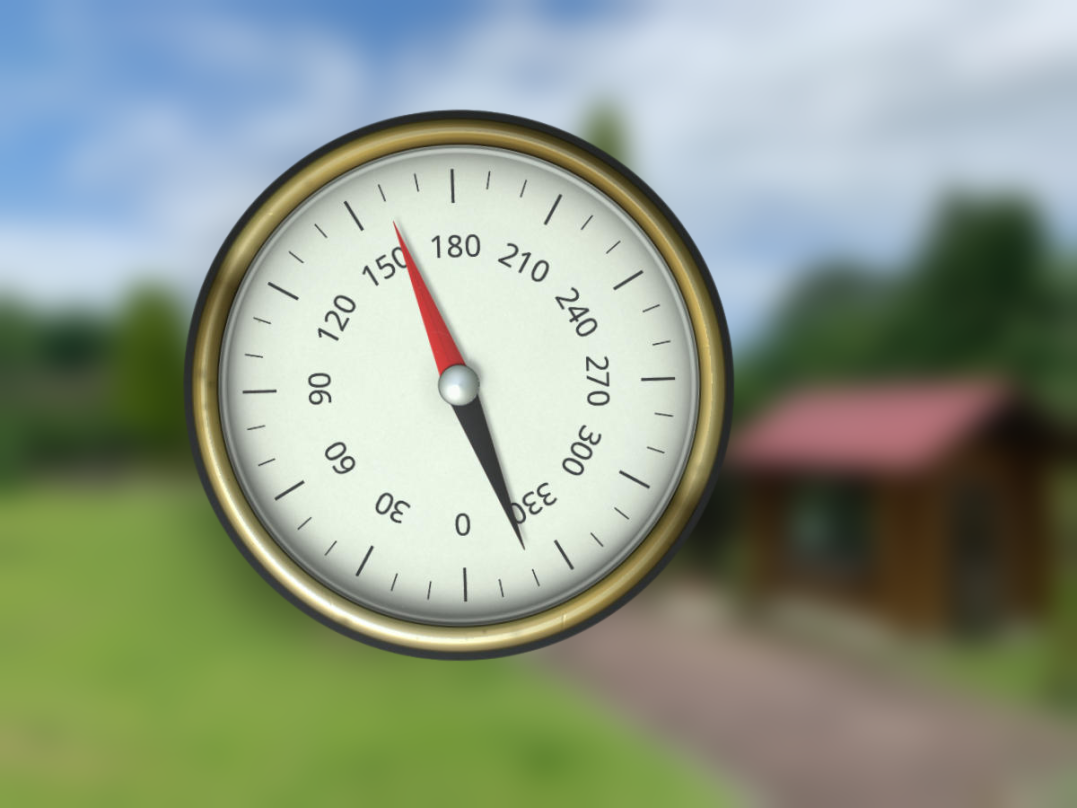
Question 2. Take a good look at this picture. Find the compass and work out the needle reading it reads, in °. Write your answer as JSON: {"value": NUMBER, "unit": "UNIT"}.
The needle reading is {"value": 160, "unit": "°"}
